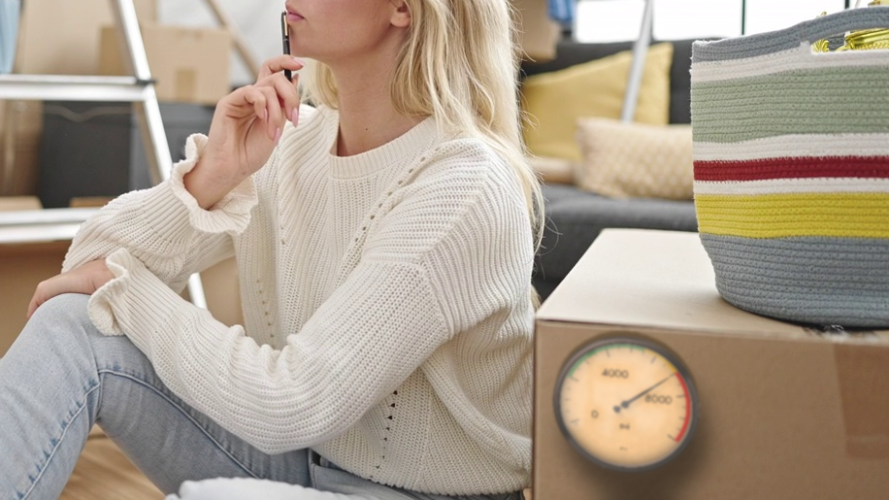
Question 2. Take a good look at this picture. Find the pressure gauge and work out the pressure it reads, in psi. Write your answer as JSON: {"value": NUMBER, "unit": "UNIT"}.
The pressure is {"value": 7000, "unit": "psi"}
